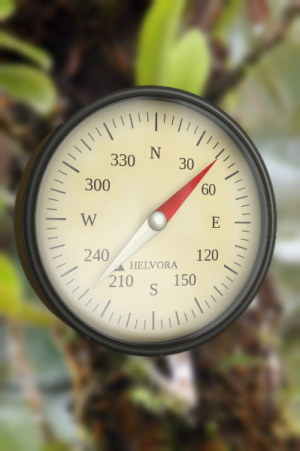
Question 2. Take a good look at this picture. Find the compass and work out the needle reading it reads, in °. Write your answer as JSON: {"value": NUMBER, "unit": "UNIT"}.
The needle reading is {"value": 45, "unit": "°"}
